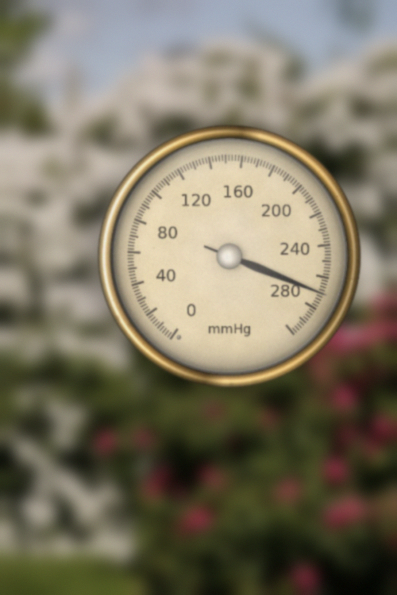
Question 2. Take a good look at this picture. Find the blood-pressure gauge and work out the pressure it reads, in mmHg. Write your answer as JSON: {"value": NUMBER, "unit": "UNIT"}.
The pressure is {"value": 270, "unit": "mmHg"}
